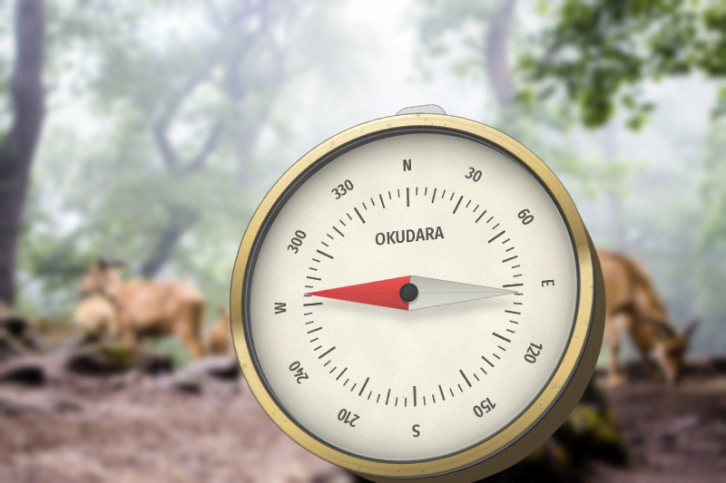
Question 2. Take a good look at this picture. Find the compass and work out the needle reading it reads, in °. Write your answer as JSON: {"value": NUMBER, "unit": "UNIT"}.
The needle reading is {"value": 275, "unit": "°"}
